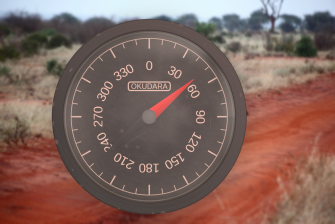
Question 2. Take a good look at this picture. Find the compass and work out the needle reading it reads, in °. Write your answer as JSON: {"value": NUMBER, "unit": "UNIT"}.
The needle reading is {"value": 50, "unit": "°"}
